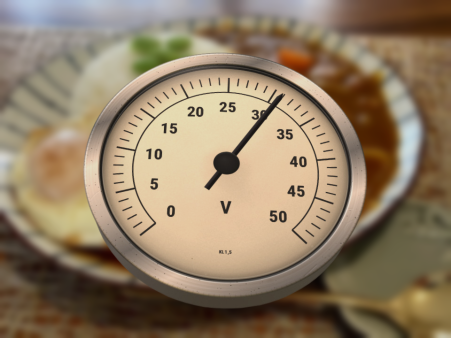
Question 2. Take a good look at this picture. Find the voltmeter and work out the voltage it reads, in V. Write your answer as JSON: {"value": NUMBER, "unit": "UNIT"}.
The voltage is {"value": 31, "unit": "V"}
